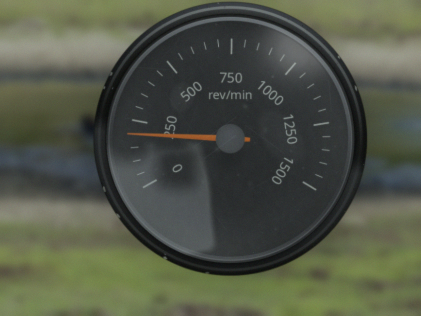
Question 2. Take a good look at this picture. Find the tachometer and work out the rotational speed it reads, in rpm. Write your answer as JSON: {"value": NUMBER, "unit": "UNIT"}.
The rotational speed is {"value": 200, "unit": "rpm"}
